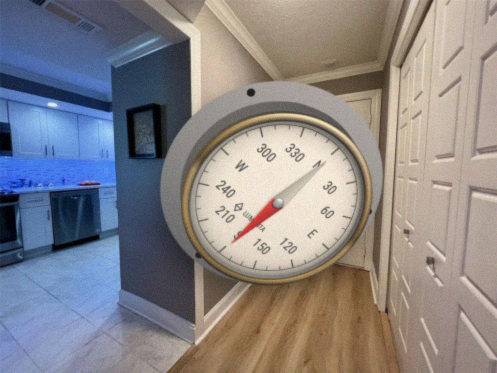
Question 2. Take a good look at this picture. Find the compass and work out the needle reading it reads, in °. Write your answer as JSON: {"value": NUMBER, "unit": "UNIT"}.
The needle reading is {"value": 180, "unit": "°"}
